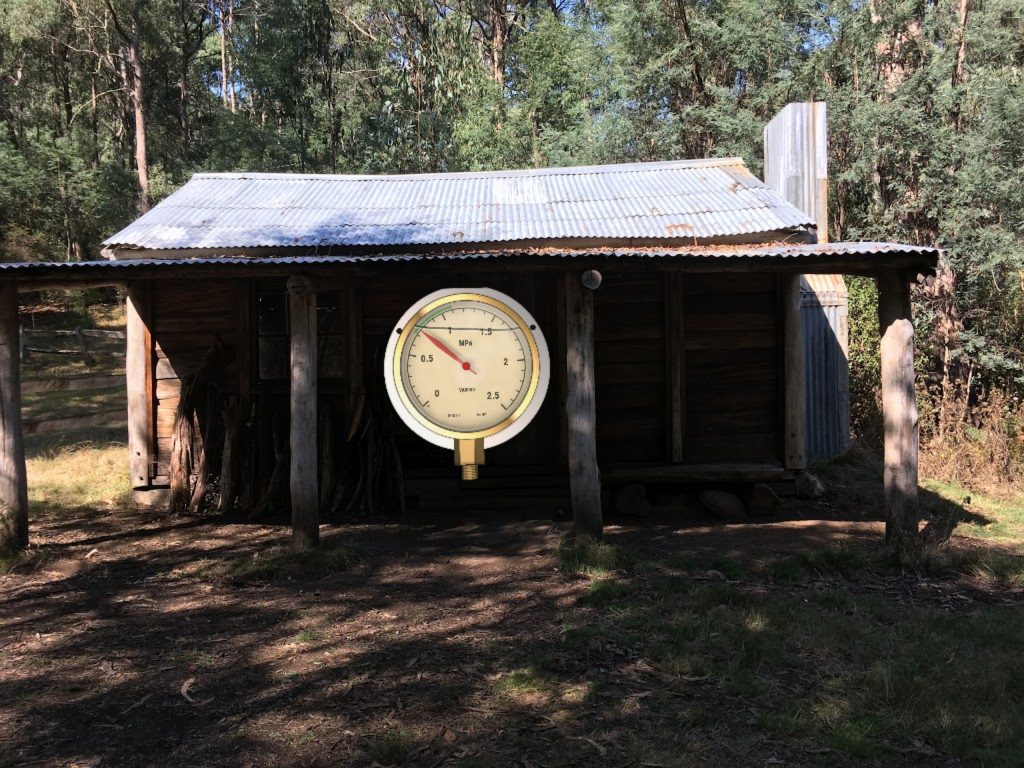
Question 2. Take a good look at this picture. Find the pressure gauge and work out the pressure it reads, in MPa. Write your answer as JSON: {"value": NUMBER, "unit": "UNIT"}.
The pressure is {"value": 0.75, "unit": "MPa"}
